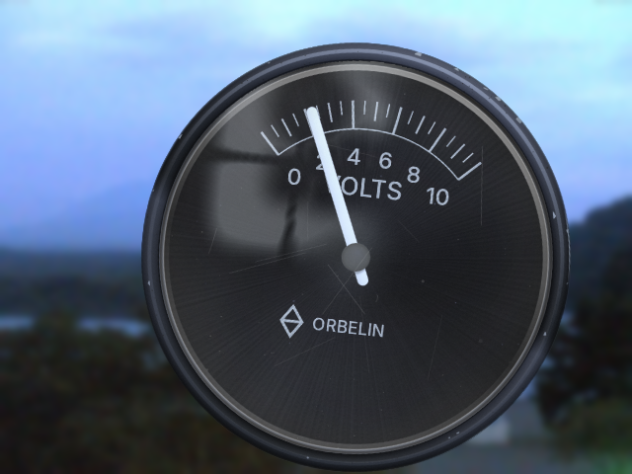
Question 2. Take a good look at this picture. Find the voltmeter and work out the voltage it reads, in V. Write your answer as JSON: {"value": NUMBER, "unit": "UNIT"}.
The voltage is {"value": 2.25, "unit": "V"}
